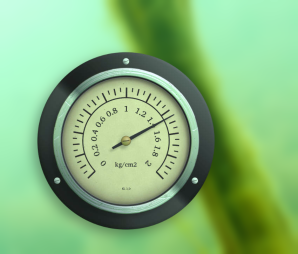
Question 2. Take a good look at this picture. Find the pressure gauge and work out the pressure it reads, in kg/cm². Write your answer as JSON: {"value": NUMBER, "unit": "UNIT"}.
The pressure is {"value": 1.45, "unit": "kg/cm²"}
